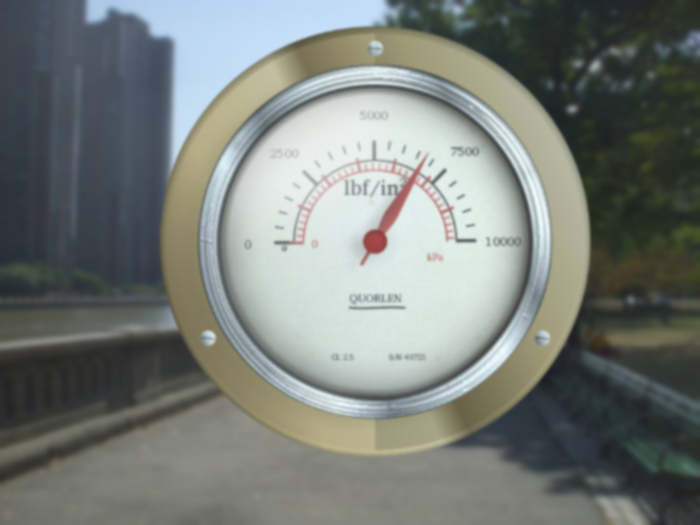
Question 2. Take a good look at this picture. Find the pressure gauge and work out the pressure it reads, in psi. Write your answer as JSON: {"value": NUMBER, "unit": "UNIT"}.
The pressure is {"value": 6750, "unit": "psi"}
